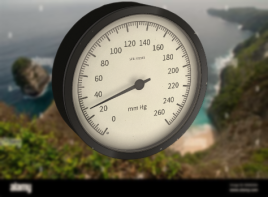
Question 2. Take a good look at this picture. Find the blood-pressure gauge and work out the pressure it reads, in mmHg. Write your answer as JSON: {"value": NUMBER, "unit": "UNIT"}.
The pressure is {"value": 30, "unit": "mmHg"}
